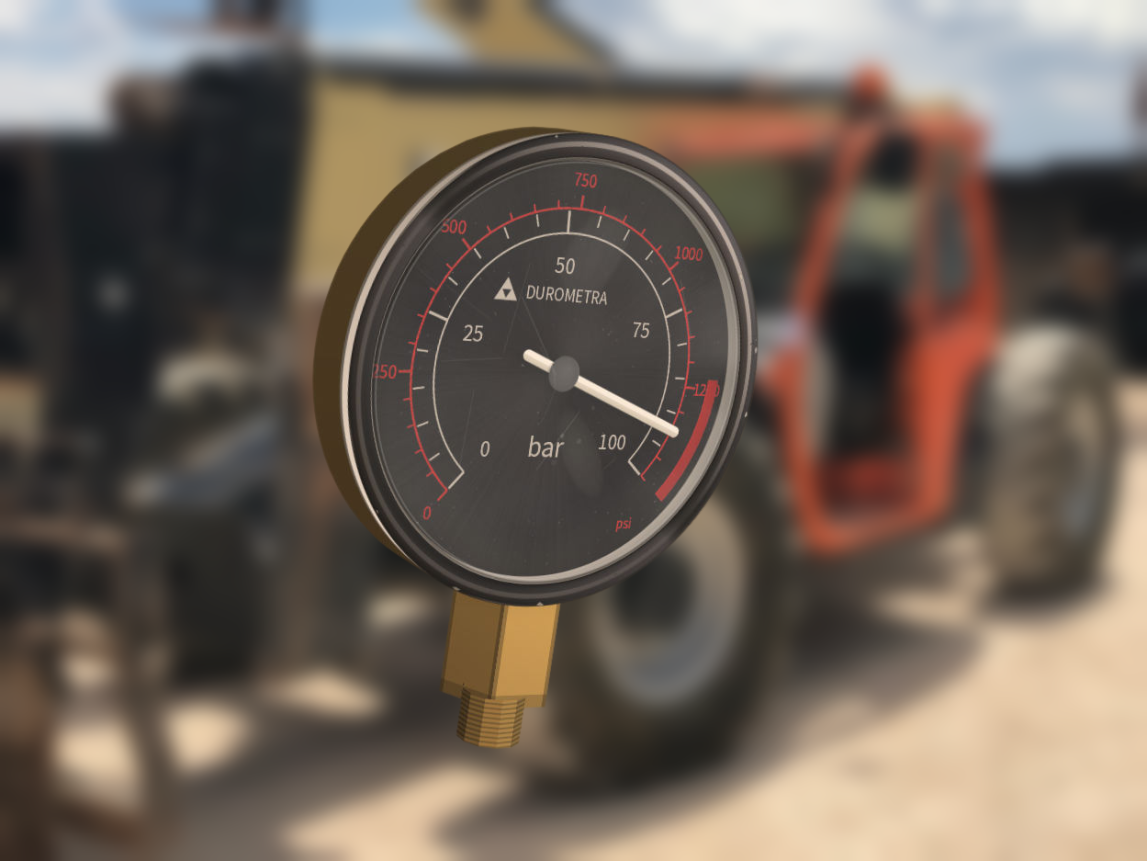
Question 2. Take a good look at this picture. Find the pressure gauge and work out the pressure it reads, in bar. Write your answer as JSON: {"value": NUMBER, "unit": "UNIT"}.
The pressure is {"value": 92.5, "unit": "bar"}
